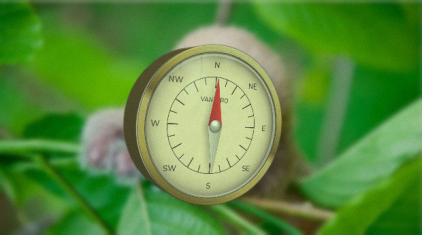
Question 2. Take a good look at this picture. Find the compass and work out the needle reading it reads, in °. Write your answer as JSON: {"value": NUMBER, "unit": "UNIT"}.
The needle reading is {"value": 0, "unit": "°"}
